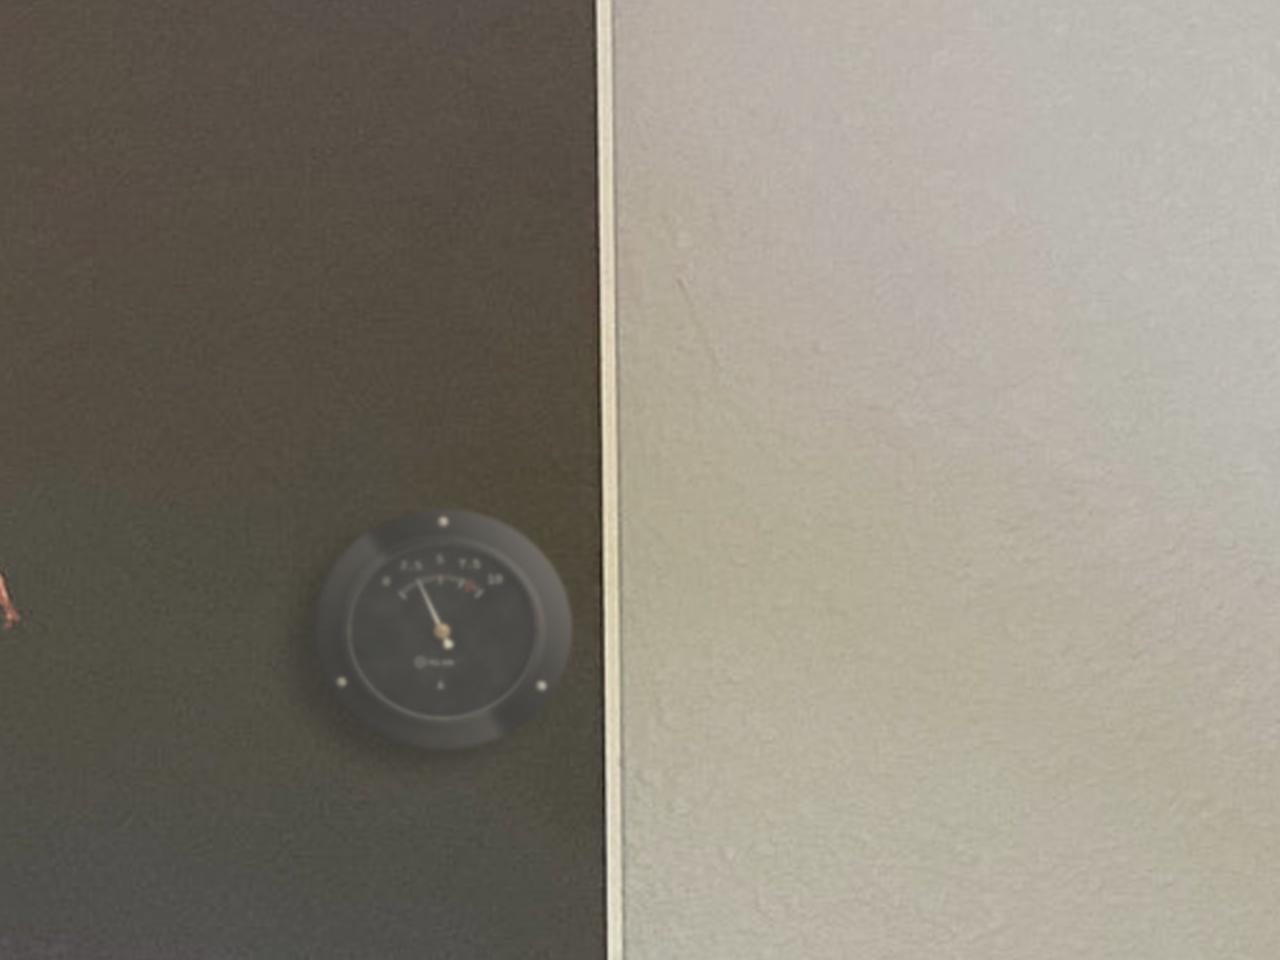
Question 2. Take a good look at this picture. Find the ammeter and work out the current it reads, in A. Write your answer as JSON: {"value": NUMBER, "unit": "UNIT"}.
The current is {"value": 2.5, "unit": "A"}
